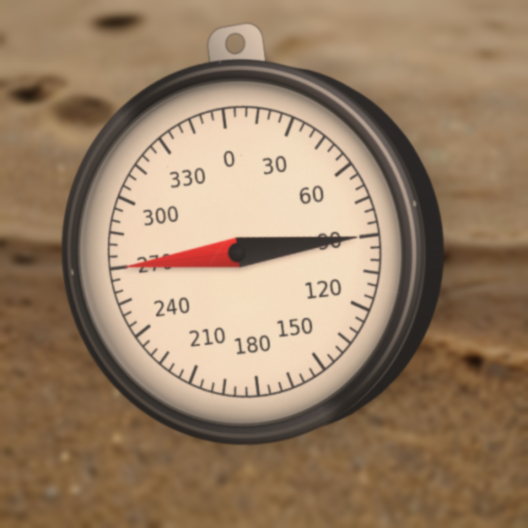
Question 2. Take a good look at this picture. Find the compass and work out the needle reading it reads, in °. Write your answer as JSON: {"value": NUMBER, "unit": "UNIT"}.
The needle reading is {"value": 270, "unit": "°"}
